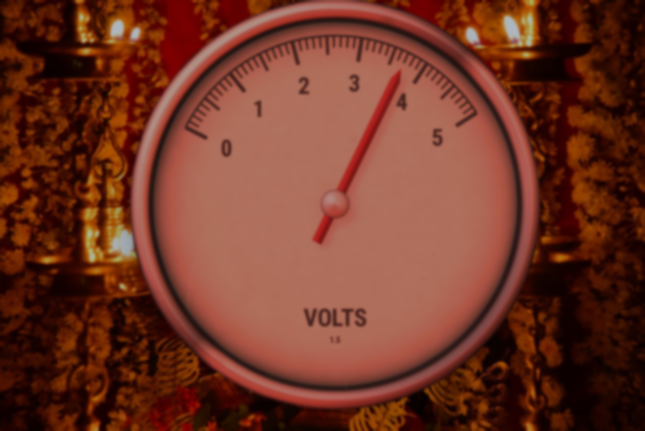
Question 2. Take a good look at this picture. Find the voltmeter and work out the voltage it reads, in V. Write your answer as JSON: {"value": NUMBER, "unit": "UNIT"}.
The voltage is {"value": 3.7, "unit": "V"}
